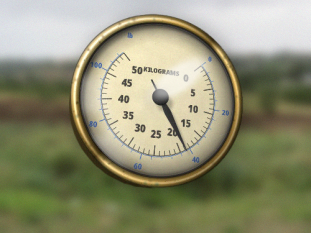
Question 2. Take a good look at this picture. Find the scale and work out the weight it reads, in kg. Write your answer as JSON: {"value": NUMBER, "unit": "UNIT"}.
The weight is {"value": 19, "unit": "kg"}
